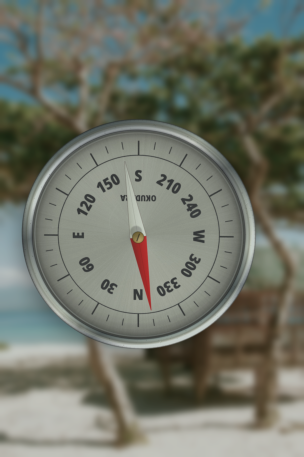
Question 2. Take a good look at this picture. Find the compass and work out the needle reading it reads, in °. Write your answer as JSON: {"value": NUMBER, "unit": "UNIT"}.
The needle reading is {"value": 350, "unit": "°"}
